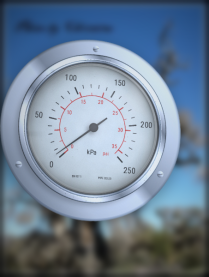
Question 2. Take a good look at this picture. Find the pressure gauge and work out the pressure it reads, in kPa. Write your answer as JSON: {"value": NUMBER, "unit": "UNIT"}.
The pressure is {"value": 5, "unit": "kPa"}
